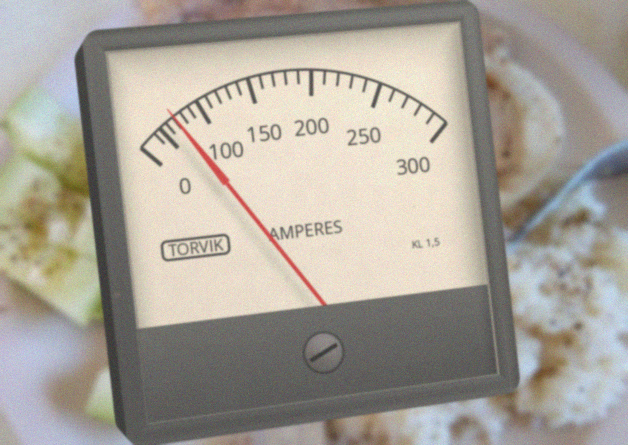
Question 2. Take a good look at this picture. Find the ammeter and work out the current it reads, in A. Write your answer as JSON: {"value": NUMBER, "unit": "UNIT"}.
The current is {"value": 70, "unit": "A"}
